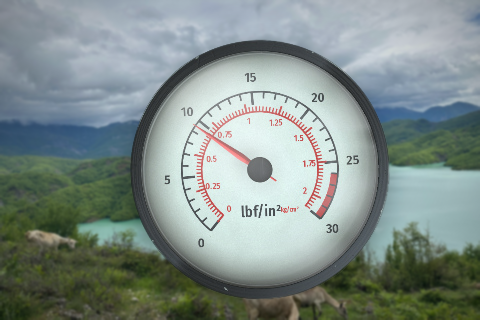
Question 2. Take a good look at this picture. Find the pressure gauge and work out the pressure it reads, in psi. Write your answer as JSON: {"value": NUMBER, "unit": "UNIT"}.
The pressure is {"value": 9.5, "unit": "psi"}
